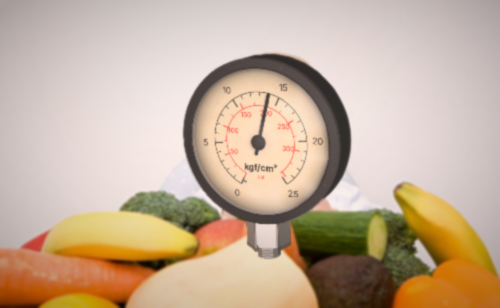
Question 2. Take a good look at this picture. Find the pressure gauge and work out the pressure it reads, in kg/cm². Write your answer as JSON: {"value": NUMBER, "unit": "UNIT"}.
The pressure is {"value": 14, "unit": "kg/cm²"}
